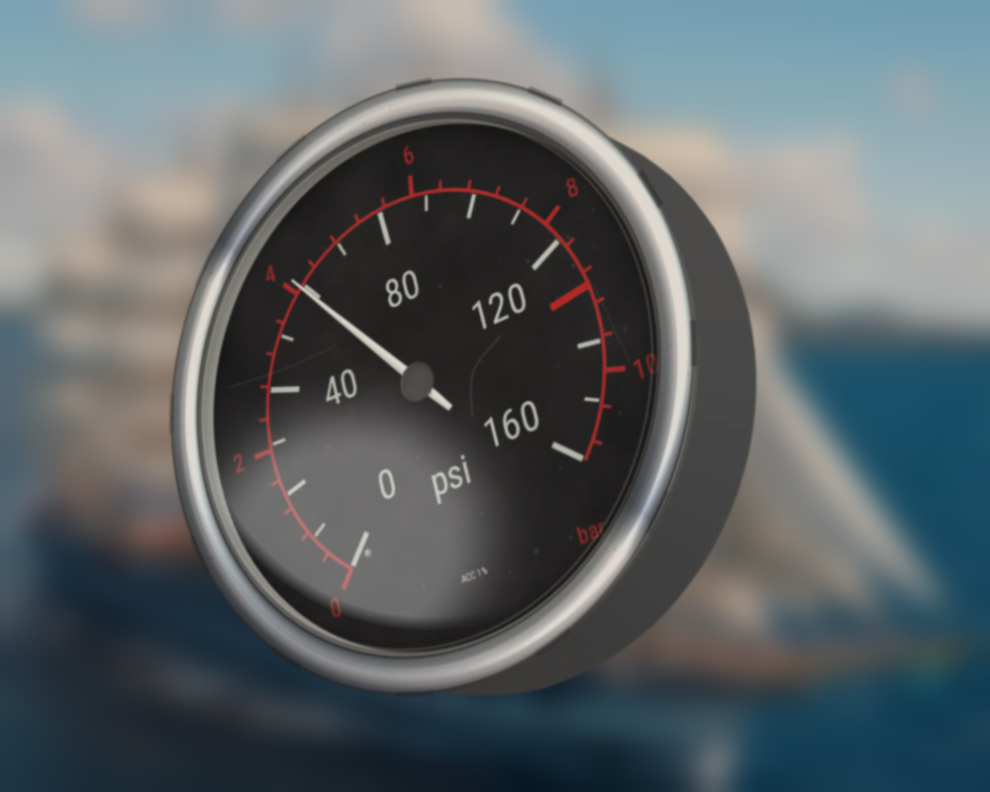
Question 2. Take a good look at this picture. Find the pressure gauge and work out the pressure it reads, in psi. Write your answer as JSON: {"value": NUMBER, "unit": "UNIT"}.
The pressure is {"value": 60, "unit": "psi"}
